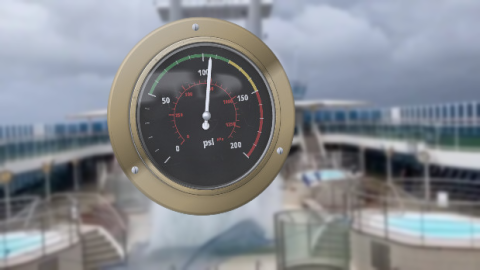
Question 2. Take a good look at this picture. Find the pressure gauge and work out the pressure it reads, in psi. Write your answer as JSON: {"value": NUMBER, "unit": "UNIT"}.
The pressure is {"value": 105, "unit": "psi"}
